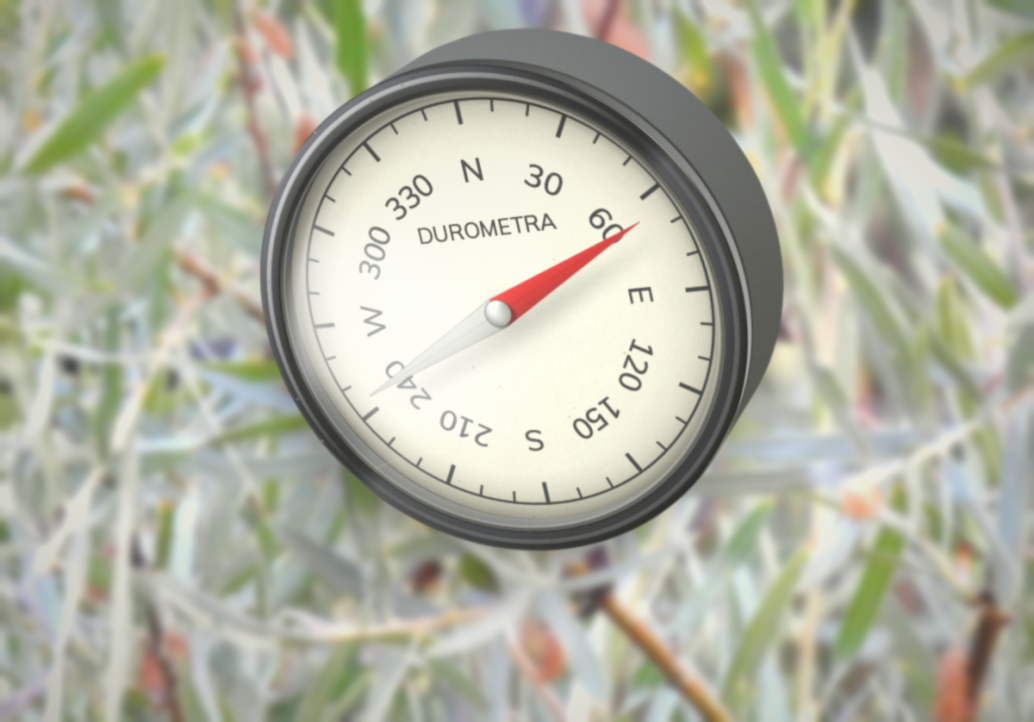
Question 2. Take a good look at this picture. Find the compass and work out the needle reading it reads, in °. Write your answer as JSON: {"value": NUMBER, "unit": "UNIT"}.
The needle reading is {"value": 65, "unit": "°"}
